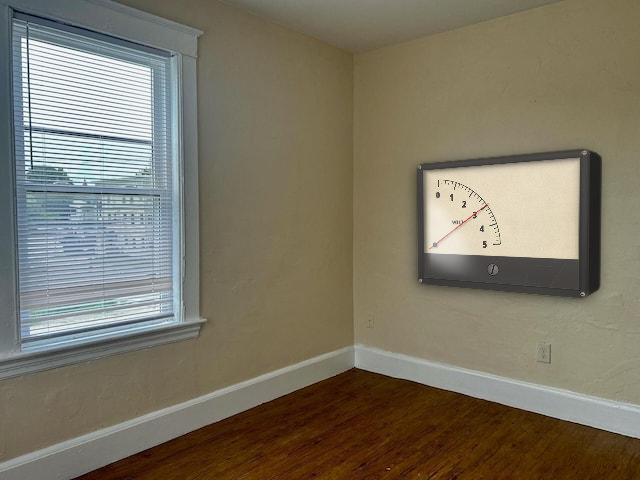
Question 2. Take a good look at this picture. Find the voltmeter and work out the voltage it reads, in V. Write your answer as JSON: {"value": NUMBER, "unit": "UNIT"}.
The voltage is {"value": 3, "unit": "V"}
